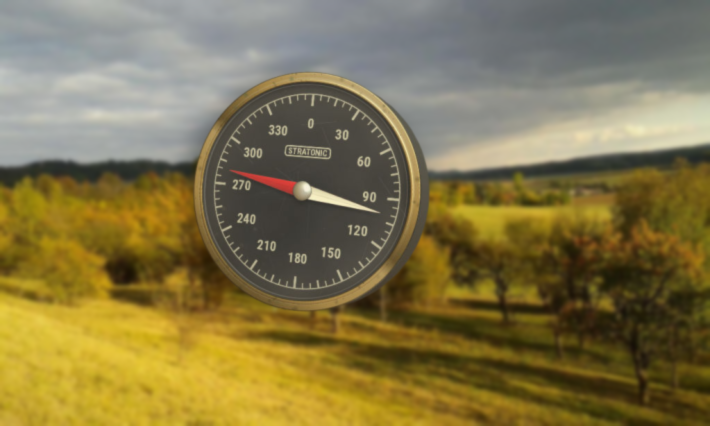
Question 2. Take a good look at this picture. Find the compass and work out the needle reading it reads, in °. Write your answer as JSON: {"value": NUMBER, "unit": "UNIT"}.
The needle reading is {"value": 280, "unit": "°"}
